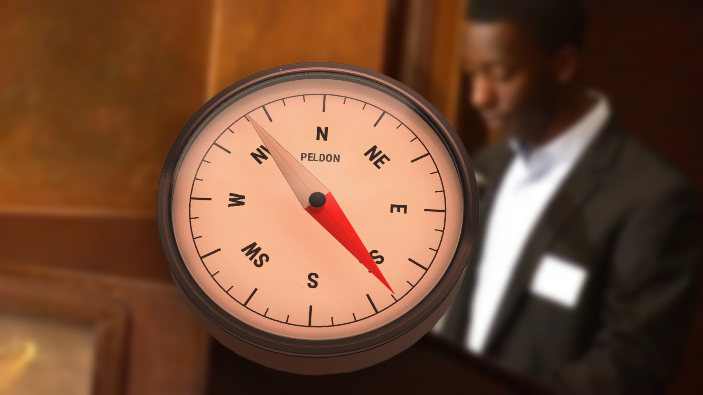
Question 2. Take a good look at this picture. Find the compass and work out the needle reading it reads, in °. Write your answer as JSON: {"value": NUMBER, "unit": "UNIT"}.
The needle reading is {"value": 140, "unit": "°"}
